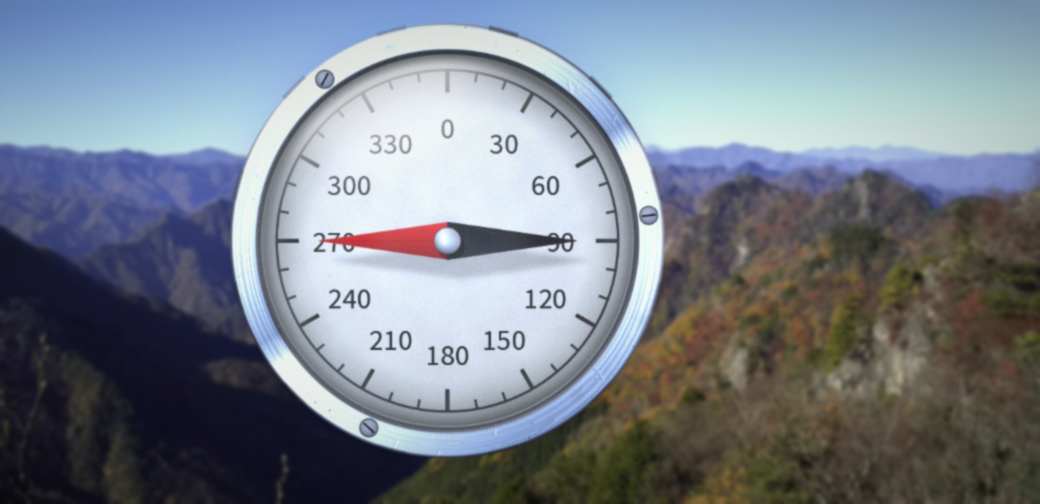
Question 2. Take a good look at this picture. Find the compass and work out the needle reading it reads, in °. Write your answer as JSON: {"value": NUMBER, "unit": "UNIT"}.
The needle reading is {"value": 270, "unit": "°"}
